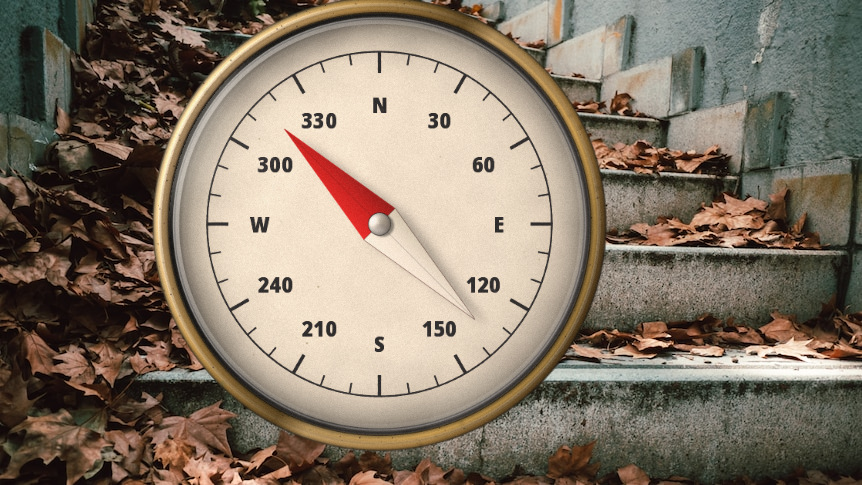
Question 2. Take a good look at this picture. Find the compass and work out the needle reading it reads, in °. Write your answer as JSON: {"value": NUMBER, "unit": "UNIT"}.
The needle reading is {"value": 315, "unit": "°"}
